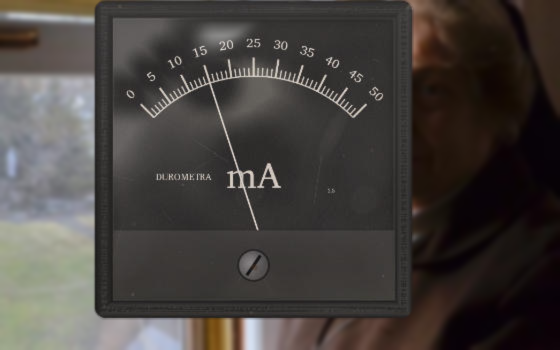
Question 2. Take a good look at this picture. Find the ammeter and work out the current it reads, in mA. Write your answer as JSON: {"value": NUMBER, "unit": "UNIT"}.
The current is {"value": 15, "unit": "mA"}
